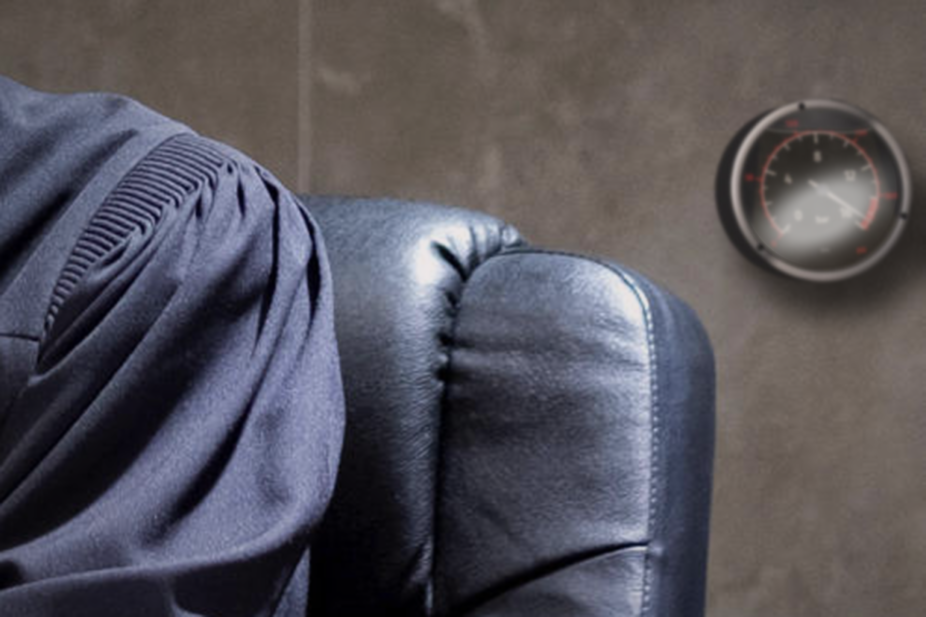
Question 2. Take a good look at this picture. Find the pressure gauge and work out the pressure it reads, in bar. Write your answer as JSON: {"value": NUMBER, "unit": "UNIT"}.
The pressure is {"value": 15.5, "unit": "bar"}
